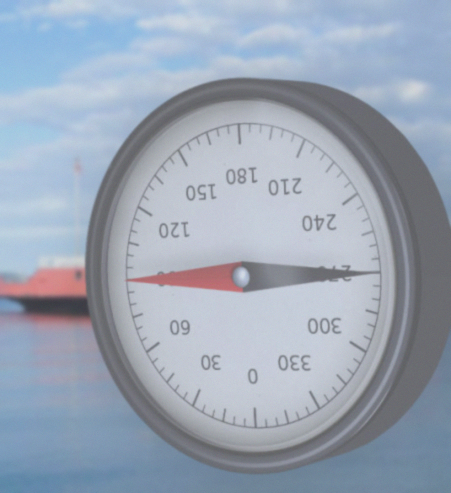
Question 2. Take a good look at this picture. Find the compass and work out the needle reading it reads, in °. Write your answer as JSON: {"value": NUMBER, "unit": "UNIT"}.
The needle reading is {"value": 90, "unit": "°"}
